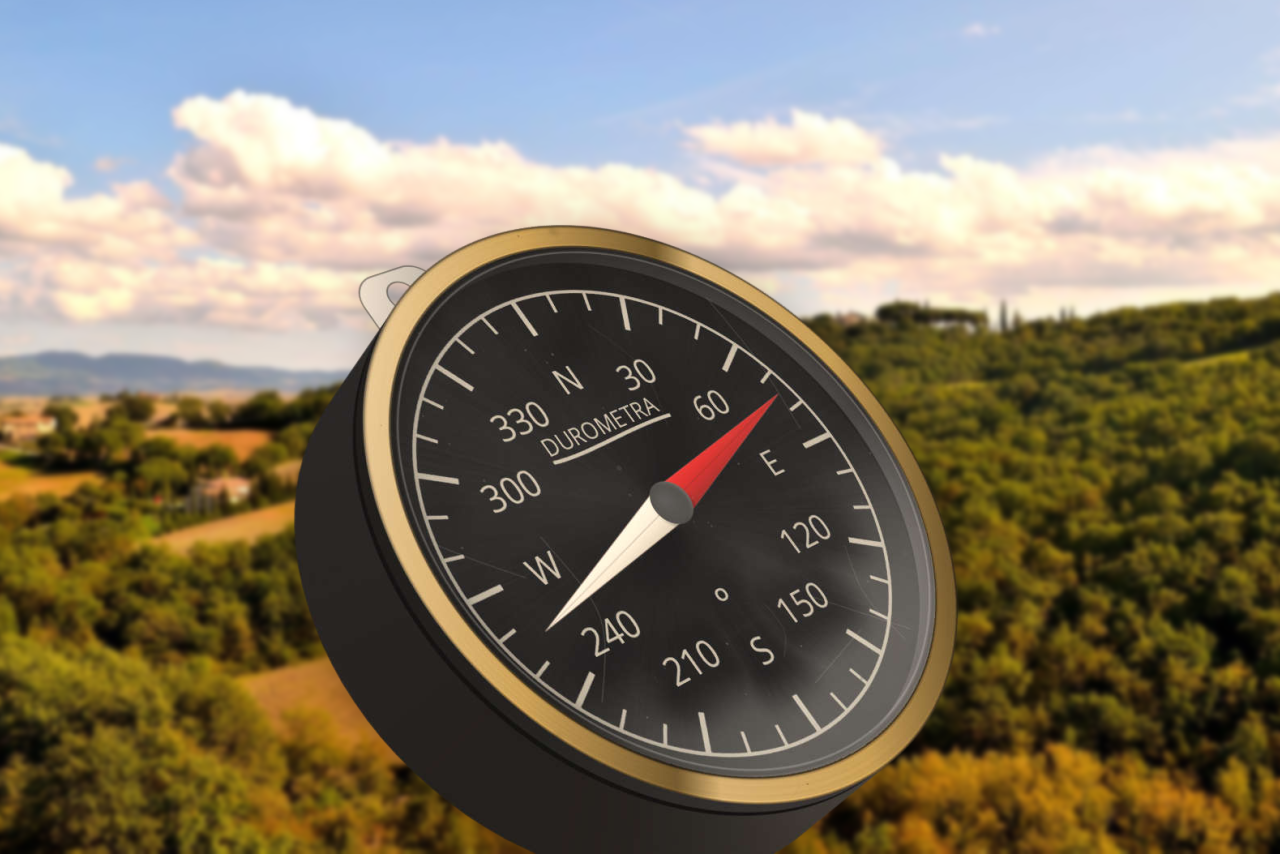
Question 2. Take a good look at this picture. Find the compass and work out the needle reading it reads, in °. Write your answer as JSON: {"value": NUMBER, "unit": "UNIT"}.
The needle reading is {"value": 75, "unit": "°"}
